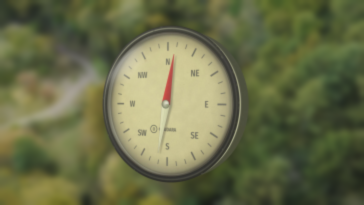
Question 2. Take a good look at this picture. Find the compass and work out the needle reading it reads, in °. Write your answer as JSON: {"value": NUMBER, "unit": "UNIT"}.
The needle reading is {"value": 10, "unit": "°"}
